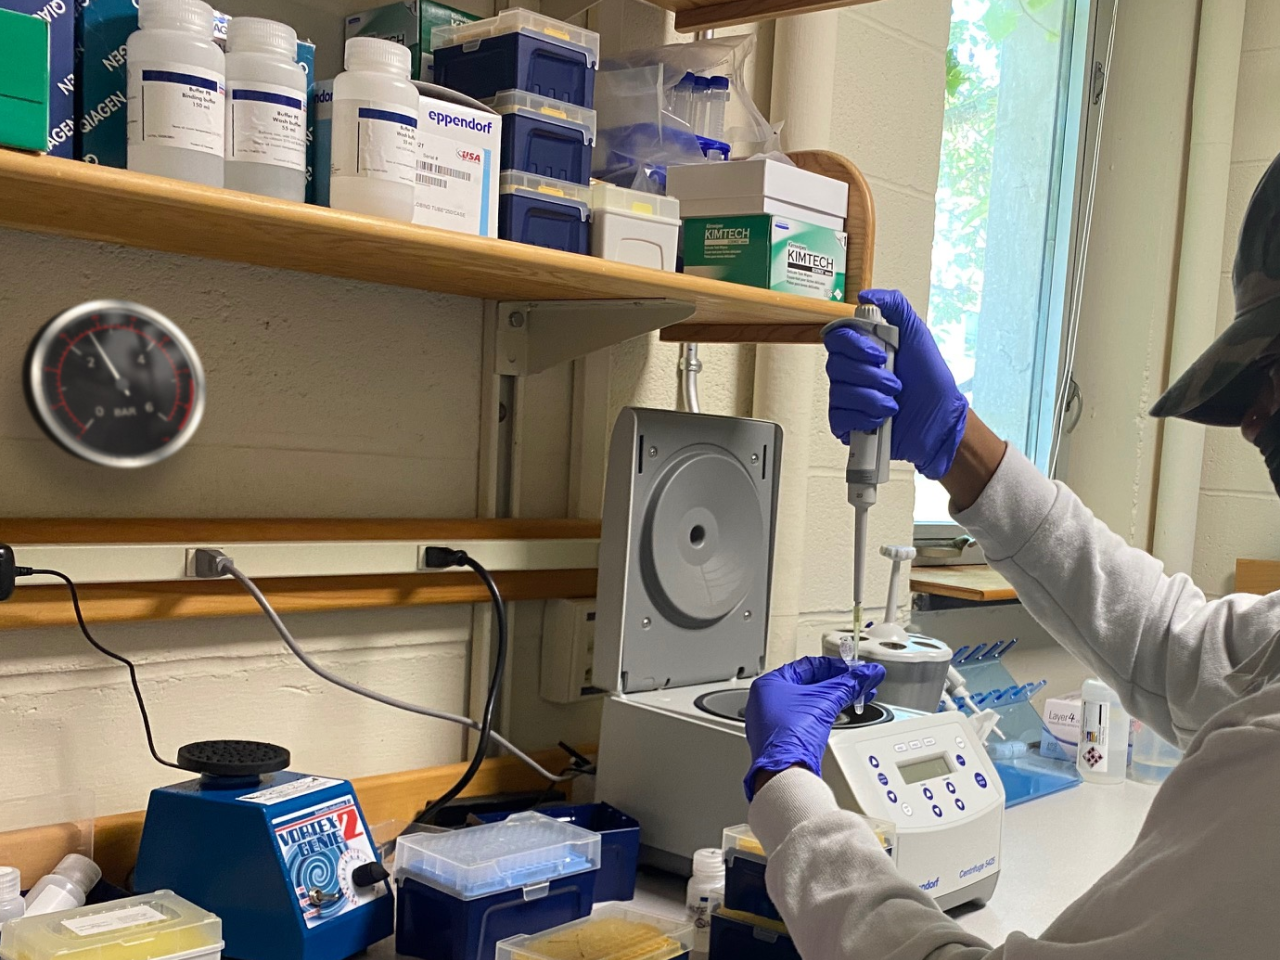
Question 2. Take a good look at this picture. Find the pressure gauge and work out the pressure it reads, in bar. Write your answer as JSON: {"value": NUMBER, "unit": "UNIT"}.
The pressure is {"value": 2.5, "unit": "bar"}
